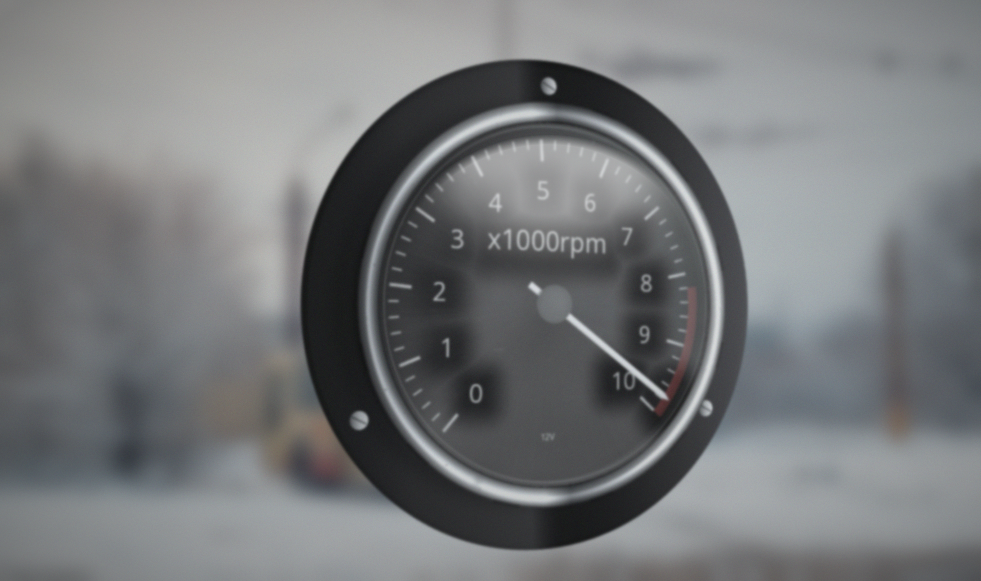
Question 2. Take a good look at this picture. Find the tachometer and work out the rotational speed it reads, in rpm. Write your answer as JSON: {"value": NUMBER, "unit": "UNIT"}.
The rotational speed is {"value": 9800, "unit": "rpm"}
